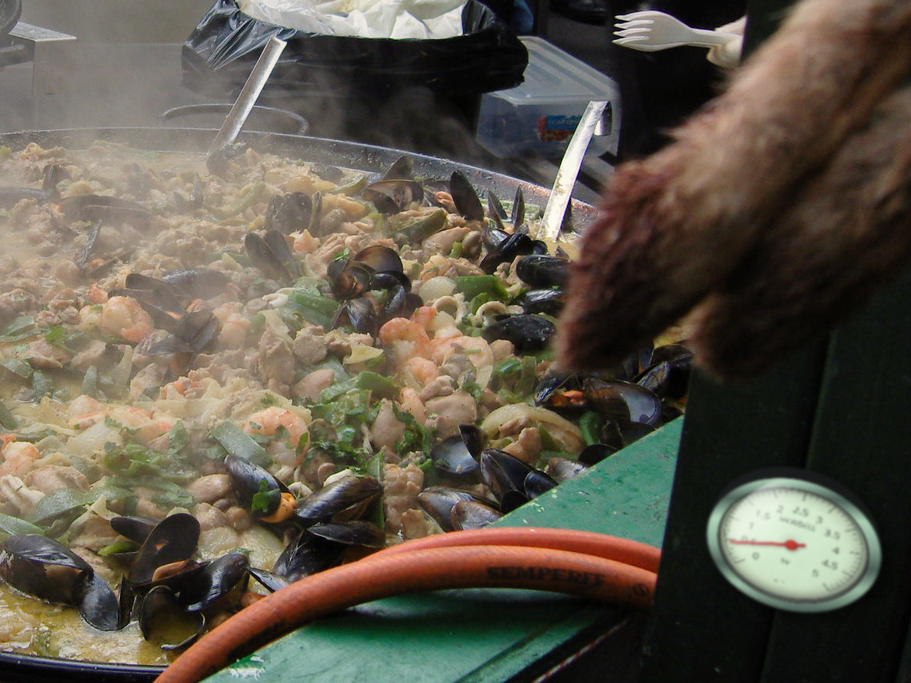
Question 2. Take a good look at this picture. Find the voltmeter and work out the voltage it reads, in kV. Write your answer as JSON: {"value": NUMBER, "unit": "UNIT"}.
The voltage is {"value": 0.5, "unit": "kV"}
